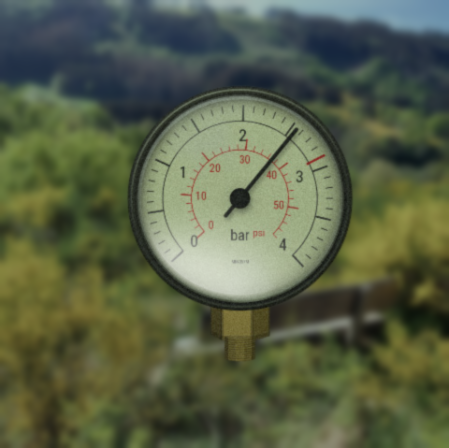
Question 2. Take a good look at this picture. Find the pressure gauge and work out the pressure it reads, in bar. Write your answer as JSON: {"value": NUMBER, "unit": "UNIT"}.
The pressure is {"value": 2.55, "unit": "bar"}
